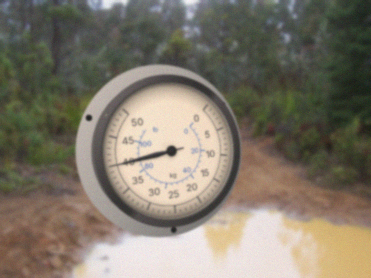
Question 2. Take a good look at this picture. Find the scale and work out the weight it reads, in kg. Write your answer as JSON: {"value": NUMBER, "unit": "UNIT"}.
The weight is {"value": 40, "unit": "kg"}
